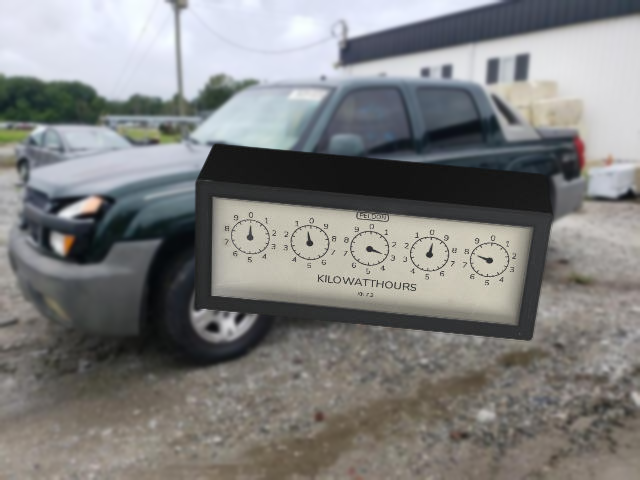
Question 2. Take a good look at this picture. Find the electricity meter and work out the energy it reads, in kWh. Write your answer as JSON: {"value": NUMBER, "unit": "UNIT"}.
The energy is {"value": 298, "unit": "kWh"}
